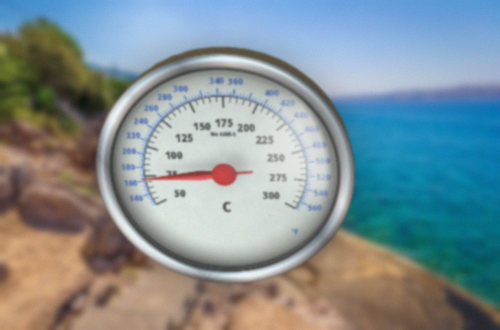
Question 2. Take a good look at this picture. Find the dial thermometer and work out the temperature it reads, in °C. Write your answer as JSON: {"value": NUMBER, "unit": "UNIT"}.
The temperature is {"value": 75, "unit": "°C"}
